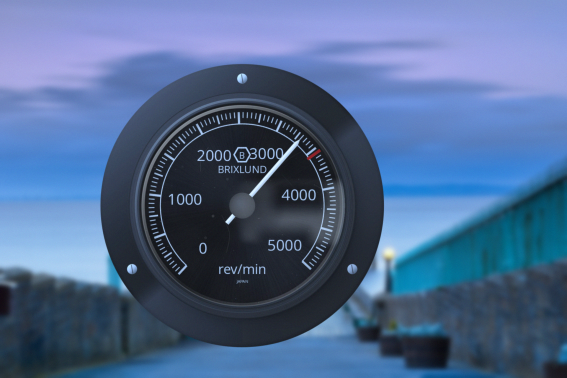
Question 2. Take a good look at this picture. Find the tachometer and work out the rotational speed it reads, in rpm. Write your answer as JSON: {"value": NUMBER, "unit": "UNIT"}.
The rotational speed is {"value": 3300, "unit": "rpm"}
